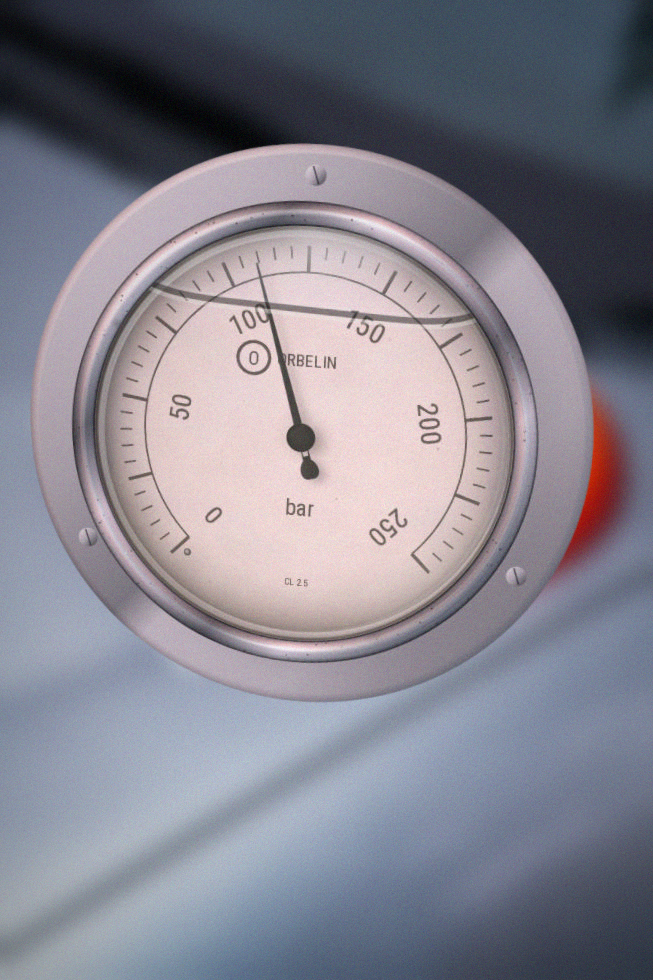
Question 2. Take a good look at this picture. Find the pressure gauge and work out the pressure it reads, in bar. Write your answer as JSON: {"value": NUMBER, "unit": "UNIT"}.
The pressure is {"value": 110, "unit": "bar"}
